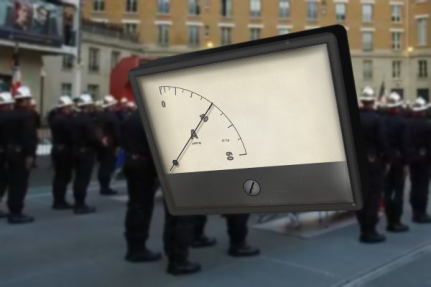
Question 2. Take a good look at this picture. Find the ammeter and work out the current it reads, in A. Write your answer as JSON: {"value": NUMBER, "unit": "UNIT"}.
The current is {"value": 40, "unit": "A"}
